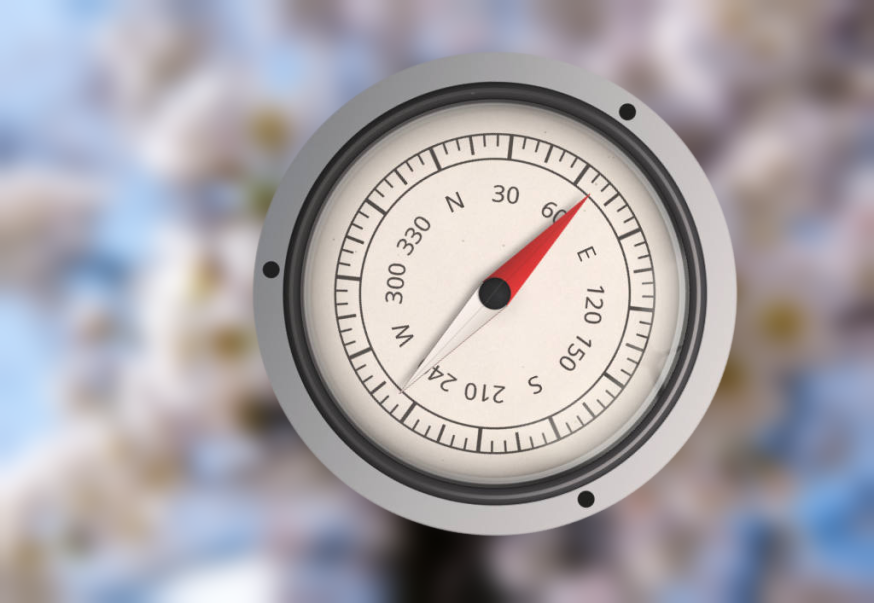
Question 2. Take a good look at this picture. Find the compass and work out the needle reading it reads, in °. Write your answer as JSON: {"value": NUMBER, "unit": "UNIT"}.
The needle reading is {"value": 67.5, "unit": "°"}
